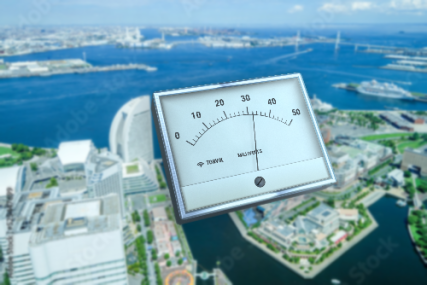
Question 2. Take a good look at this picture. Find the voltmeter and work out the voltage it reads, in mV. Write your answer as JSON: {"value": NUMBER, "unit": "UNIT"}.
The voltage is {"value": 32, "unit": "mV"}
